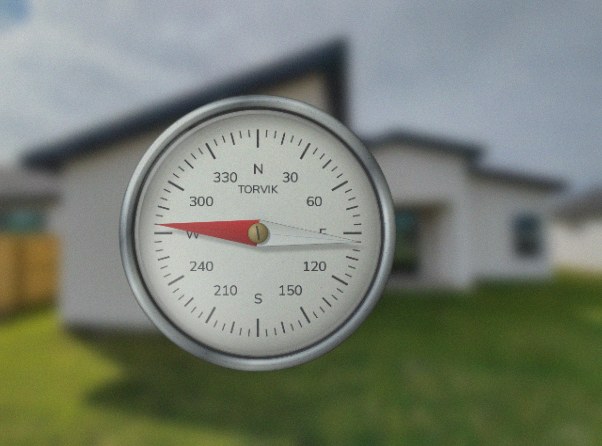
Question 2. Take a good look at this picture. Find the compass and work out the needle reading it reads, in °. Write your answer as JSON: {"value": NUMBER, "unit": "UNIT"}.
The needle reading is {"value": 275, "unit": "°"}
